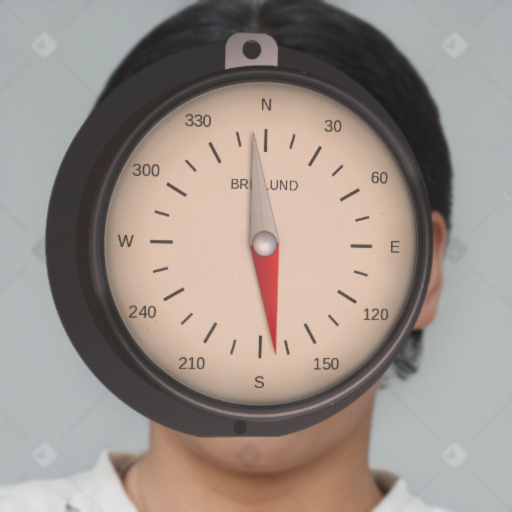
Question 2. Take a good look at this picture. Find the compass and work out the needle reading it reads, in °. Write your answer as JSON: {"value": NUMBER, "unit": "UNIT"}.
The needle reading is {"value": 172.5, "unit": "°"}
